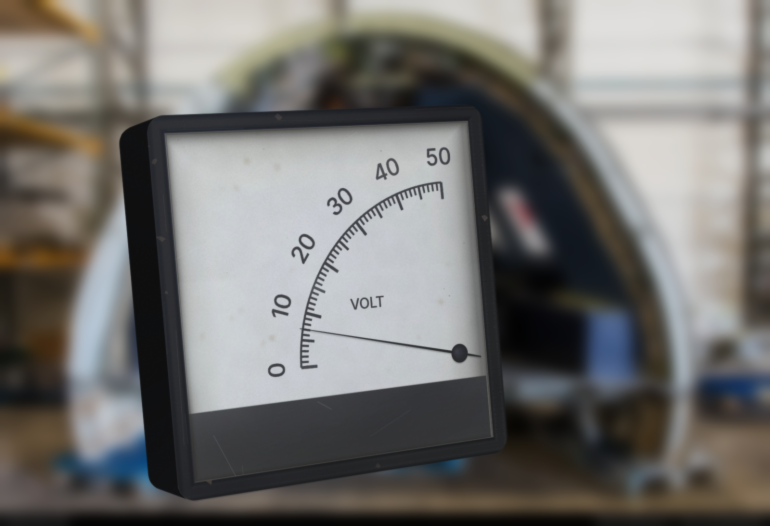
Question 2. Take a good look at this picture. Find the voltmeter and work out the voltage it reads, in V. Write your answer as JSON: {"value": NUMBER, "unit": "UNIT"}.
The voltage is {"value": 7, "unit": "V"}
